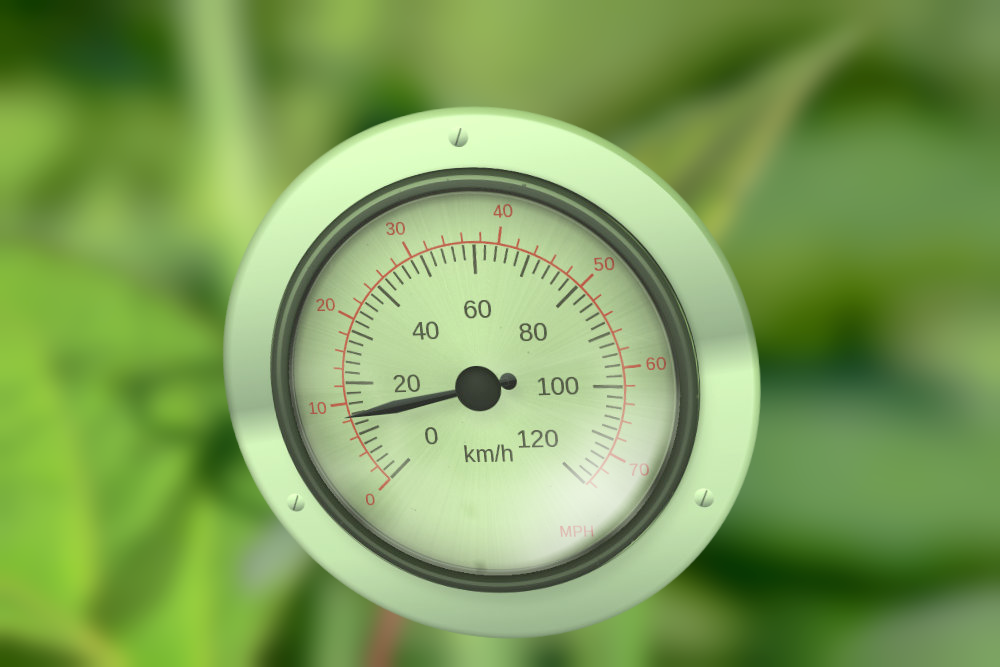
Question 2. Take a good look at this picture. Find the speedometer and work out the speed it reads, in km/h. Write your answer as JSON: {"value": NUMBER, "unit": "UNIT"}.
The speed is {"value": 14, "unit": "km/h"}
